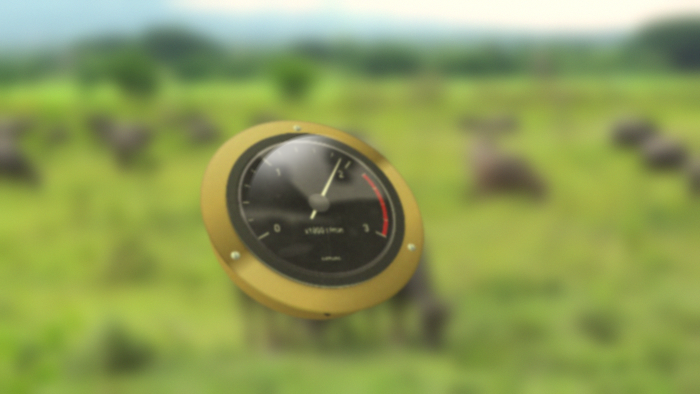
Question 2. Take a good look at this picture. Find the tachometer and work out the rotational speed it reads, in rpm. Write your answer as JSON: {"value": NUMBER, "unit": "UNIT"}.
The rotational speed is {"value": 1900, "unit": "rpm"}
